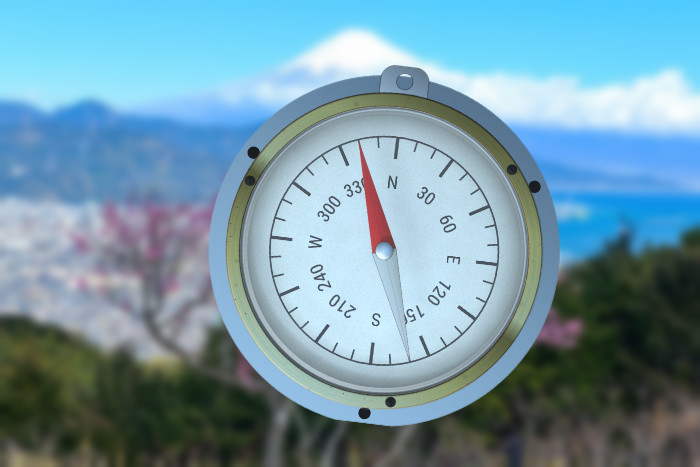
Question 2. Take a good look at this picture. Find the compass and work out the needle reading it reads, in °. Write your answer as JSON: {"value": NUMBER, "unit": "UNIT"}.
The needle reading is {"value": 340, "unit": "°"}
